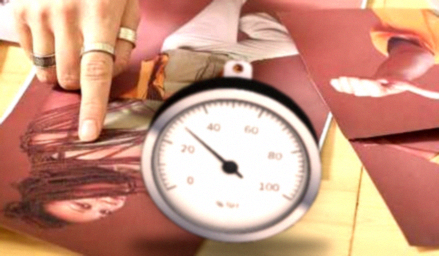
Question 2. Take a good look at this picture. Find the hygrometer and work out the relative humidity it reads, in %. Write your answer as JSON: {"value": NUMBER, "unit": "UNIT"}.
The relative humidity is {"value": 30, "unit": "%"}
